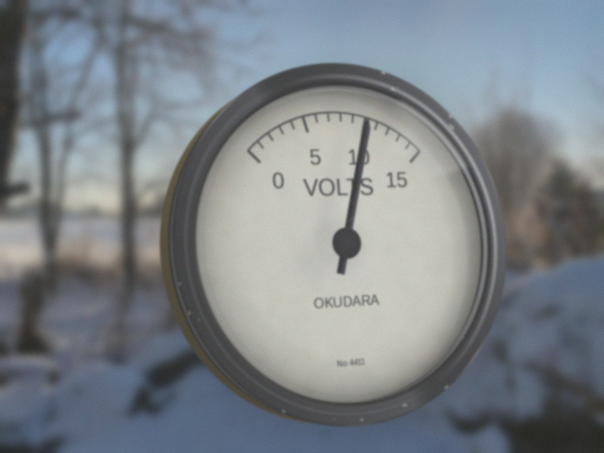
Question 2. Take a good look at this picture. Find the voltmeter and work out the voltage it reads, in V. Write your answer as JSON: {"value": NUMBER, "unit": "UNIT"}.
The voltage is {"value": 10, "unit": "V"}
